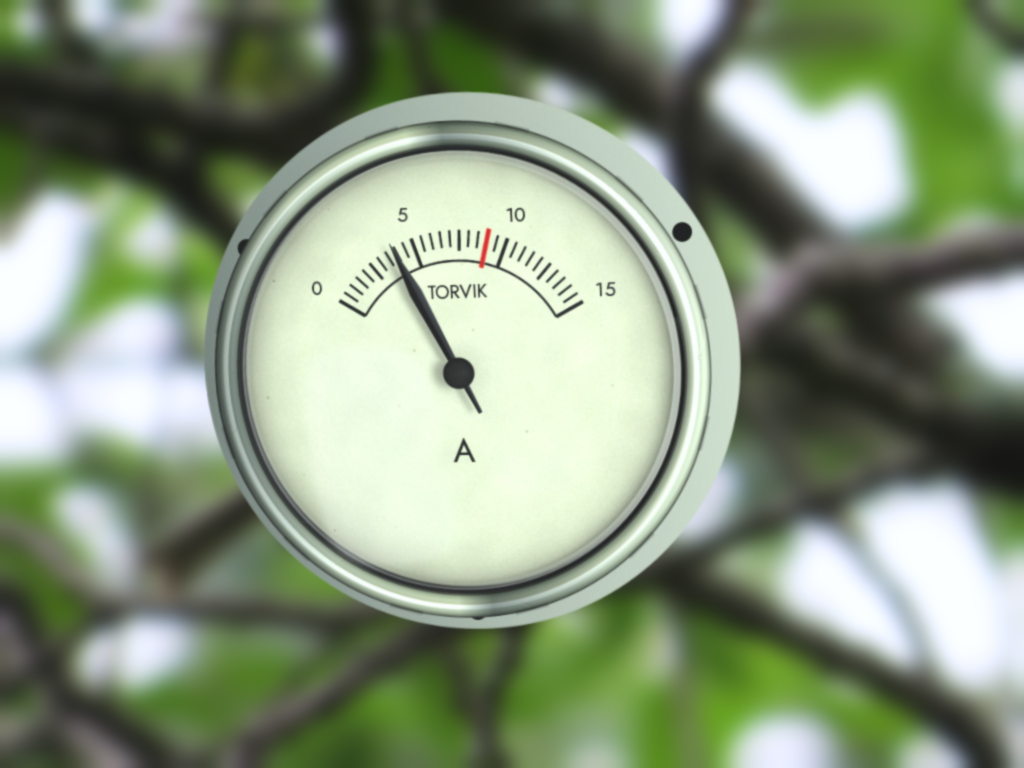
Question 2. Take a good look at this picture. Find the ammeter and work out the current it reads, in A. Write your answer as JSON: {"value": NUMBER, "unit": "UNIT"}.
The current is {"value": 4, "unit": "A"}
